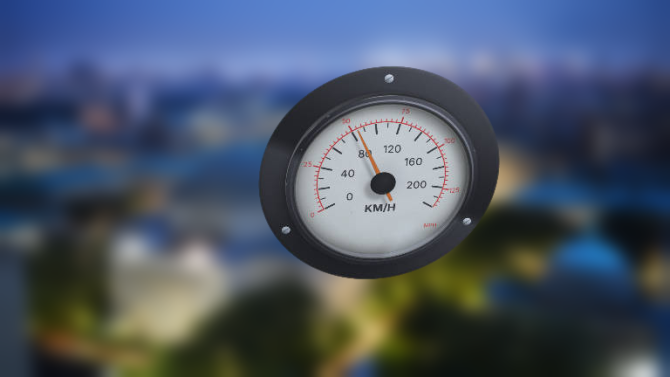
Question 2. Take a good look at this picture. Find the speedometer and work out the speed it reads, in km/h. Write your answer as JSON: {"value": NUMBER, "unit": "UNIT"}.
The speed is {"value": 85, "unit": "km/h"}
